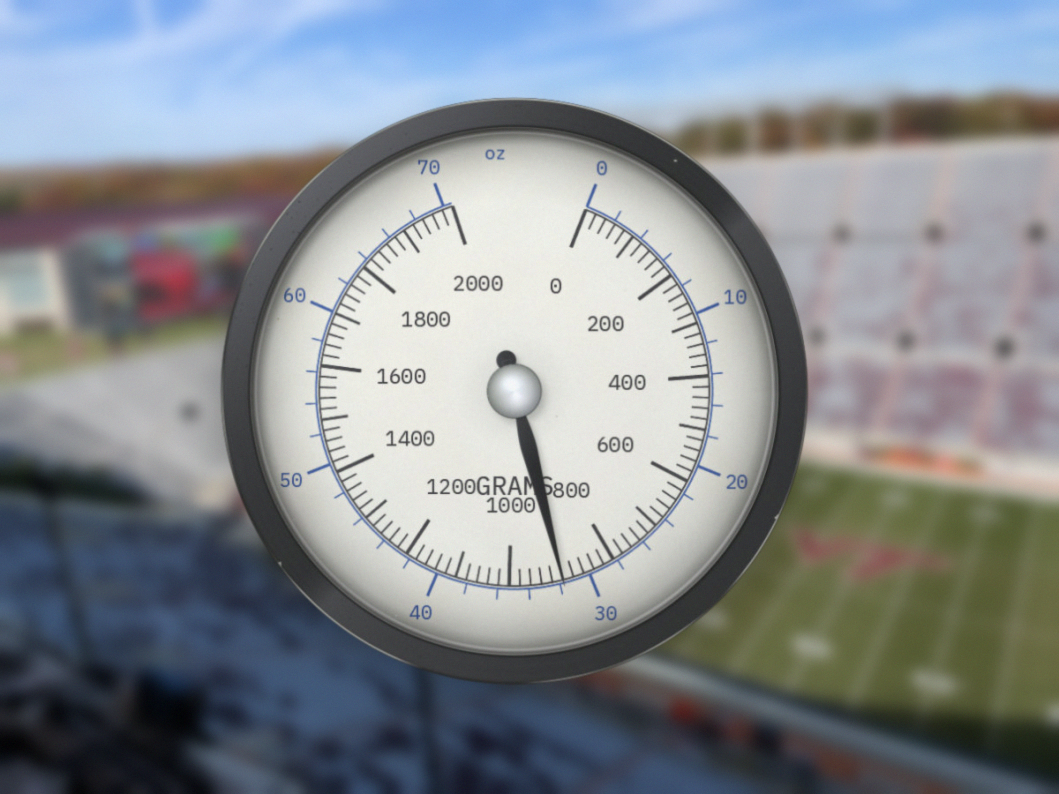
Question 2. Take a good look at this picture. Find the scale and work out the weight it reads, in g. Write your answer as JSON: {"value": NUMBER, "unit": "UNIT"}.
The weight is {"value": 900, "unit": "g"}
